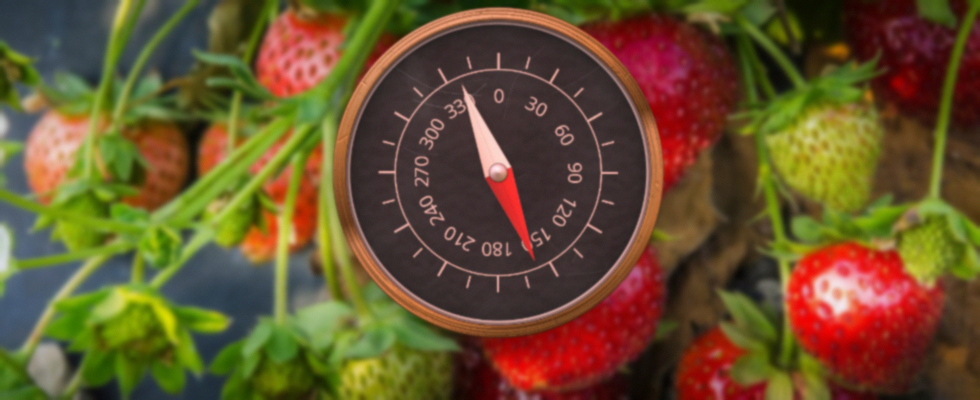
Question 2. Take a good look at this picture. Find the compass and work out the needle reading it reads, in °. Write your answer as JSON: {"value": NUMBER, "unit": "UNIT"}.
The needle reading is {"value": 157.5, "unit": "°"}
